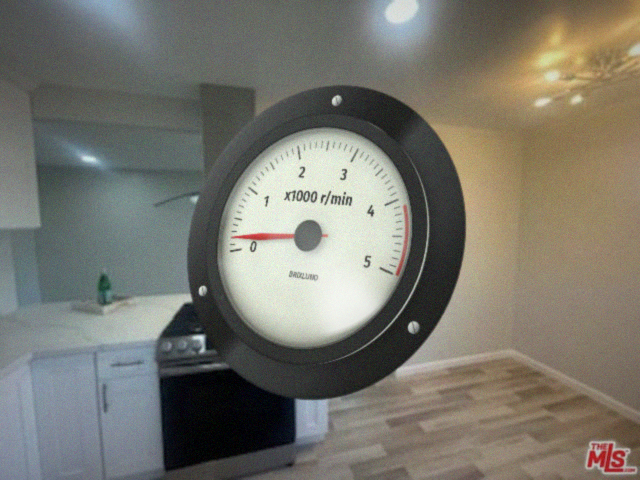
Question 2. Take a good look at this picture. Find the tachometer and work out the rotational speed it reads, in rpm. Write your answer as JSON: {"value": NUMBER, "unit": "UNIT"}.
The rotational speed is {"value": 200, "unit": "rpm"}
